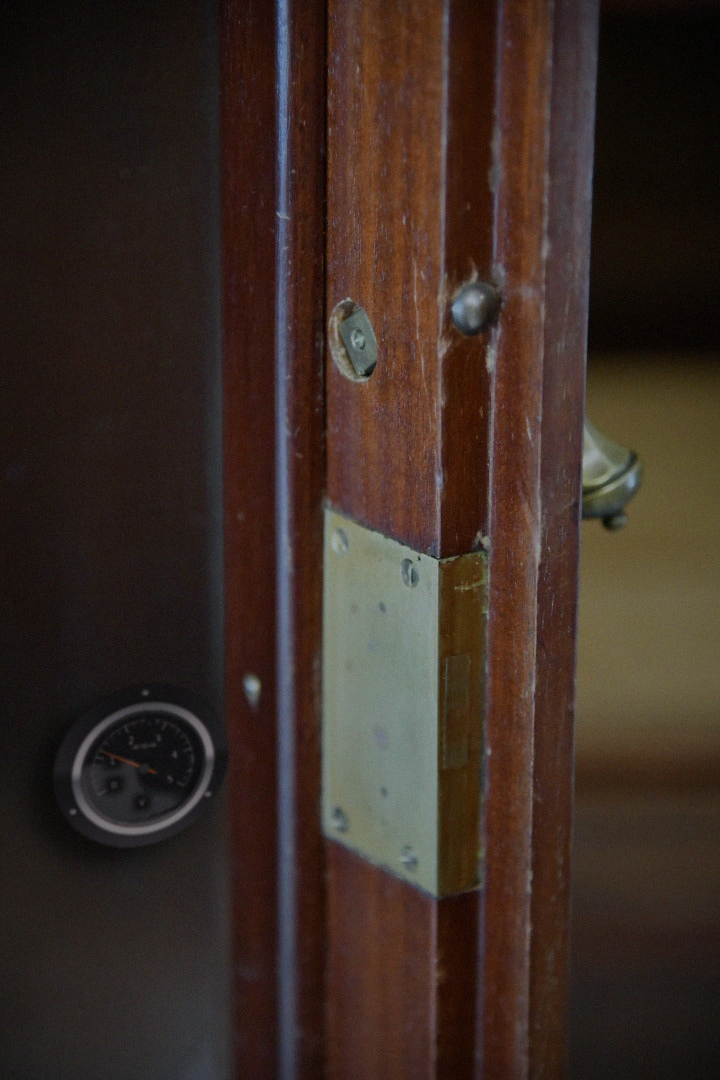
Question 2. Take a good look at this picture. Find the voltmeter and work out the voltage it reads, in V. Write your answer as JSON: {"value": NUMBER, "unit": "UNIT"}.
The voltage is {"value": 1.2, "unit": "V"}
